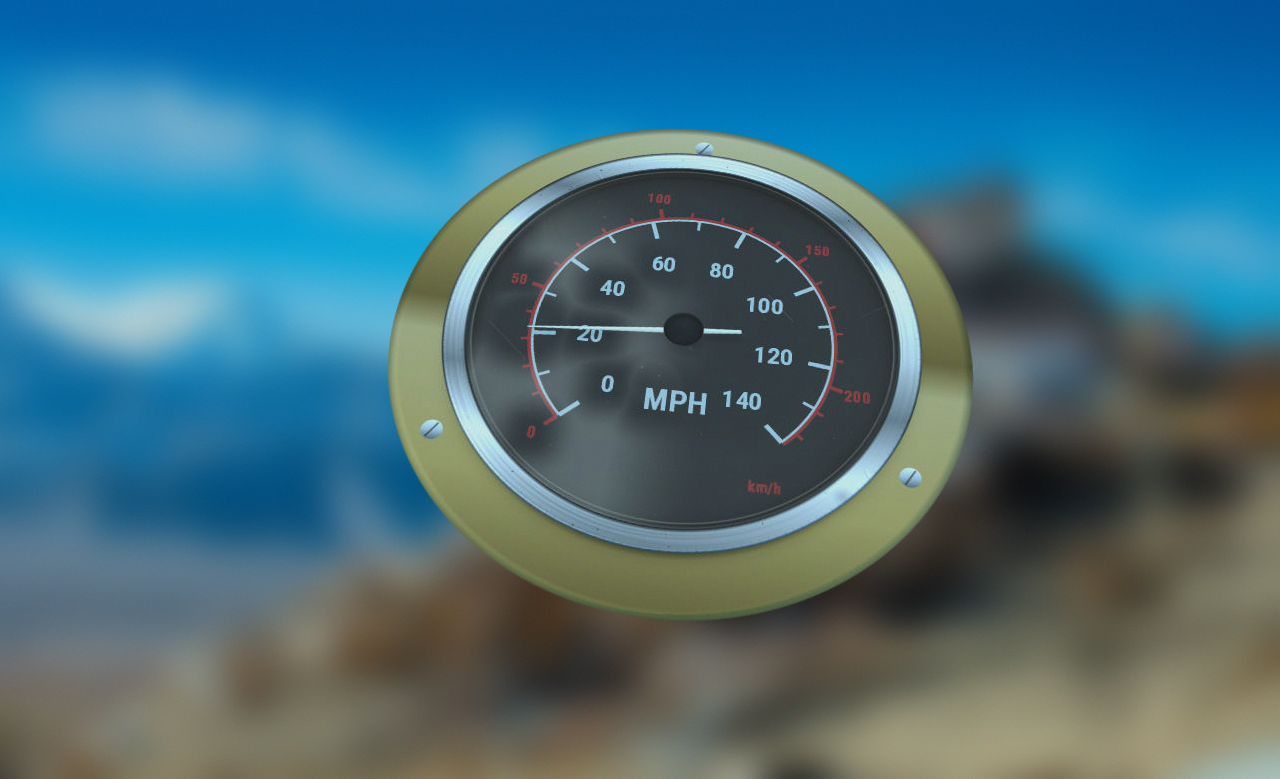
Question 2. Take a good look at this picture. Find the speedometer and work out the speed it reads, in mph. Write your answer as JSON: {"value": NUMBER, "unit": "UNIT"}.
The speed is {"value": 20, "unit": "mph"}
